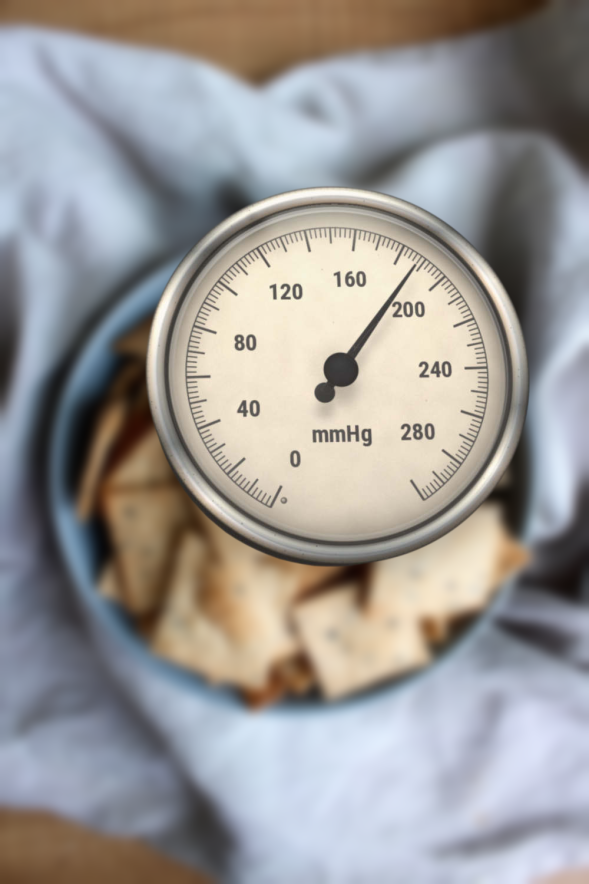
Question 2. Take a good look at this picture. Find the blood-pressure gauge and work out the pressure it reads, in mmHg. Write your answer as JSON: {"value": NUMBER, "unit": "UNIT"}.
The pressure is {"value": 188, "unit": "mmHg"}
